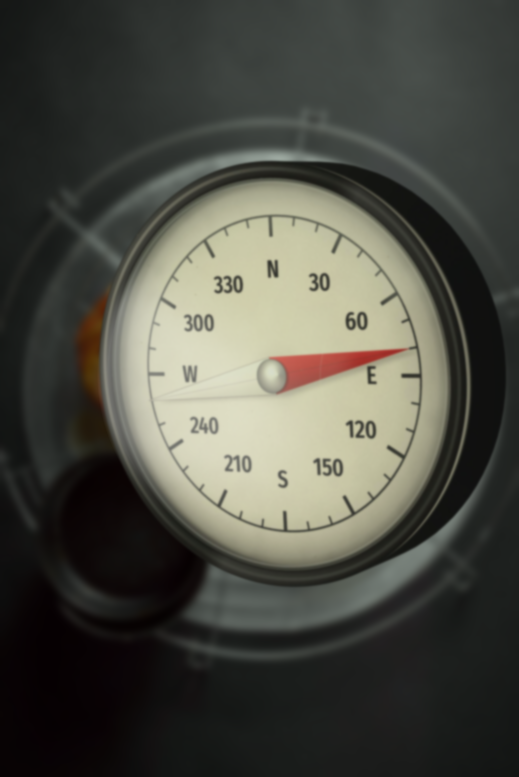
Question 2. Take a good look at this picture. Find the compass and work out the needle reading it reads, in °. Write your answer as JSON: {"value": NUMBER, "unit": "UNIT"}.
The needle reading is {"value": 80, "unit": "°"}
